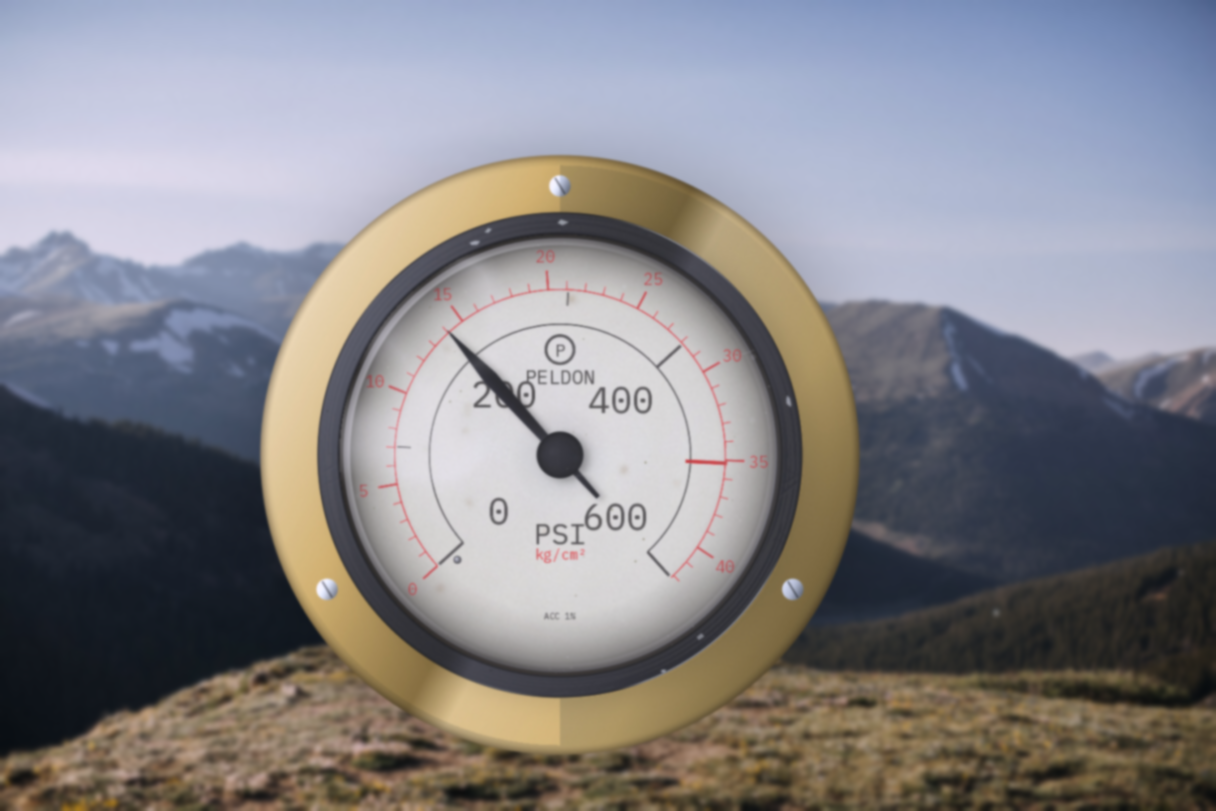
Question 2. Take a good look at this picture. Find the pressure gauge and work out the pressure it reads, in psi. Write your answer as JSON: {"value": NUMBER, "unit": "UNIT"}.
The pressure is {"value": 200, "unit": "psi"}
